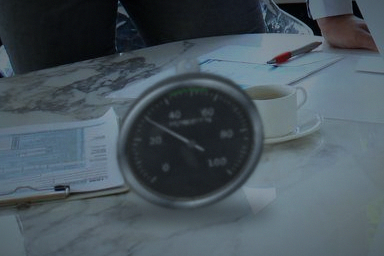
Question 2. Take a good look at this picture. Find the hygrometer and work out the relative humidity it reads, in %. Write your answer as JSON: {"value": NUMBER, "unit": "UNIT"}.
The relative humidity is {"value": 30, "unit": "%"}
